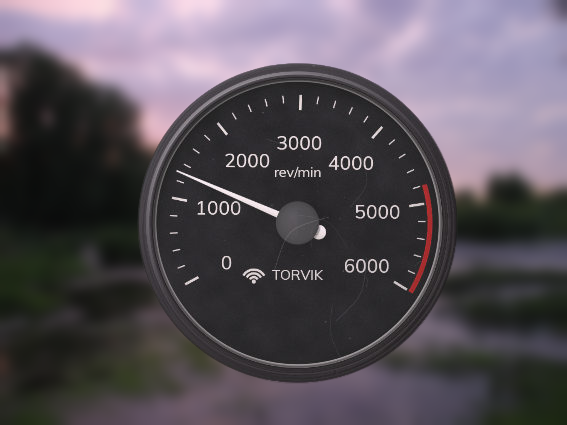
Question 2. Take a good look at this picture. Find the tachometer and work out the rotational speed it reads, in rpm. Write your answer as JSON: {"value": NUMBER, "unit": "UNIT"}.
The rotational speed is {"value": 1300, "unit": "rpm"}
